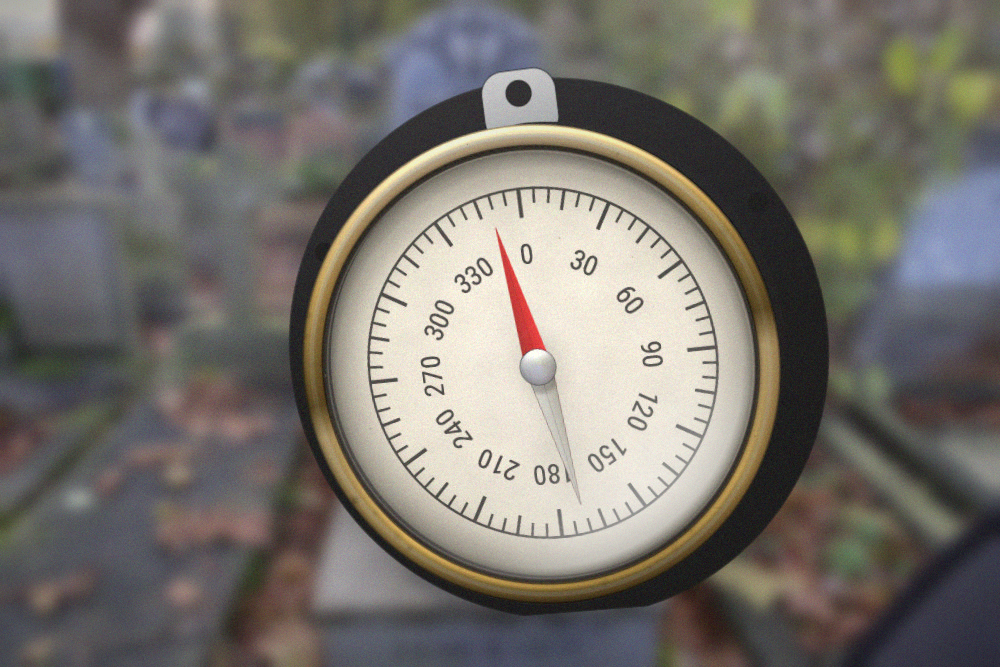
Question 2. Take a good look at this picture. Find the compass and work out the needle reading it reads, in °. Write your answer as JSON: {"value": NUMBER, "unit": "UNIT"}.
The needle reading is {"value": 350, "unit": "°"}
